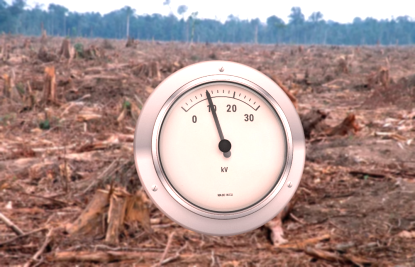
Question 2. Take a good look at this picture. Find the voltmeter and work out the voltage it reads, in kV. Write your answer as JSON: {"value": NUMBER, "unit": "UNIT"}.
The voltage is {"value": 10, "unit": "kV"}
